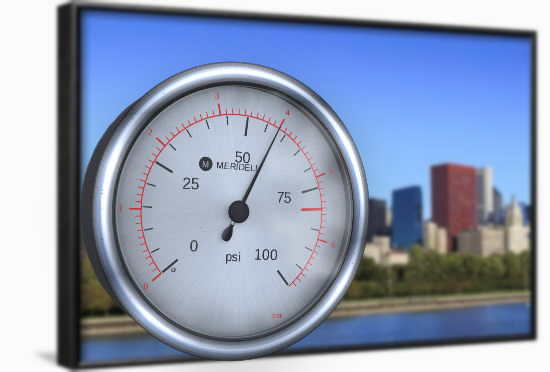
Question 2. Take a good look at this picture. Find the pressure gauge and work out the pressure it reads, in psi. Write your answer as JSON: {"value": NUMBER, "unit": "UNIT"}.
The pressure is {"value": 57.5, "unit": "psi"}
